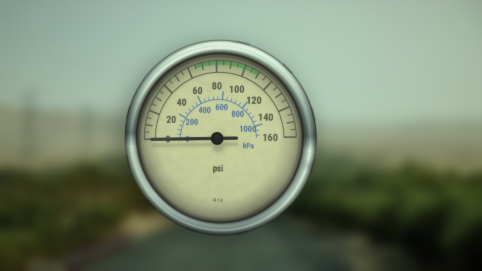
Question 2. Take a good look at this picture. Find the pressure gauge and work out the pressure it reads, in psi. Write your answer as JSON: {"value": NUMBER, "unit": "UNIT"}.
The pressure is {"value": 0, "unit": "psi"}
